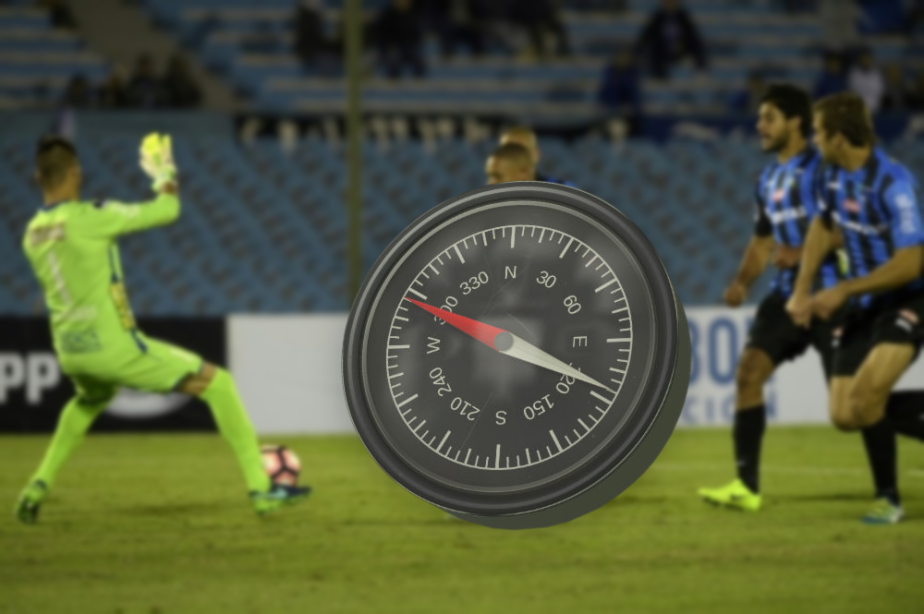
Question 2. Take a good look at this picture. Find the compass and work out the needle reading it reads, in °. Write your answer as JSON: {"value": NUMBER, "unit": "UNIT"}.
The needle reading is {"value": 295, "unit": "°"}
